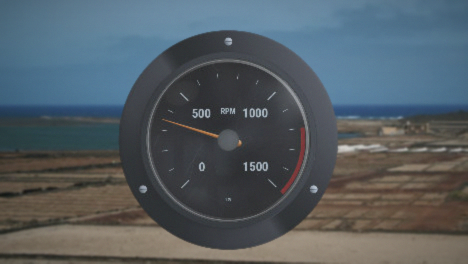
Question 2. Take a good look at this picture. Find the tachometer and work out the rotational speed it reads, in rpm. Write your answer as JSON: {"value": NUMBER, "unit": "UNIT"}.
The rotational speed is {"value": 350, "unit": "rpm"}
